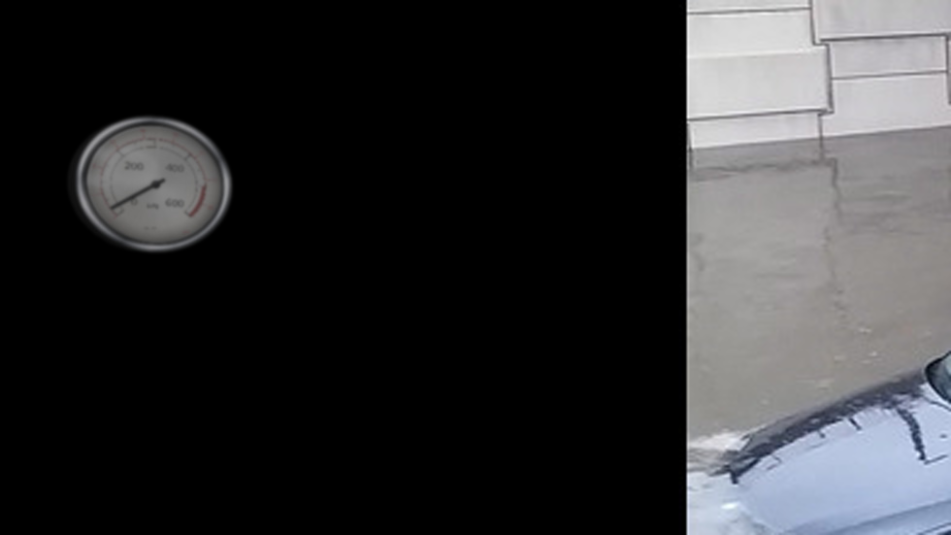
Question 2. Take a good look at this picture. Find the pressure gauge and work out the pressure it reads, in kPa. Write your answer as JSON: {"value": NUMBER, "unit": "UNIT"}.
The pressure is {"value": 25, "unit": "kPa"}
